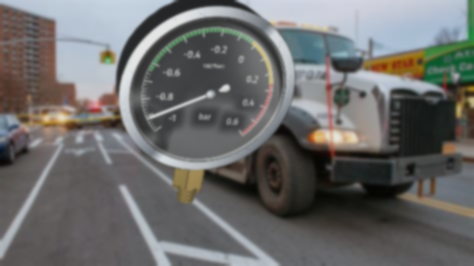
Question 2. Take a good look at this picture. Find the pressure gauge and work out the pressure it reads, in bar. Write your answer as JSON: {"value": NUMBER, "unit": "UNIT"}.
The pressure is {"value": -0.9, "unit": "bar"}
